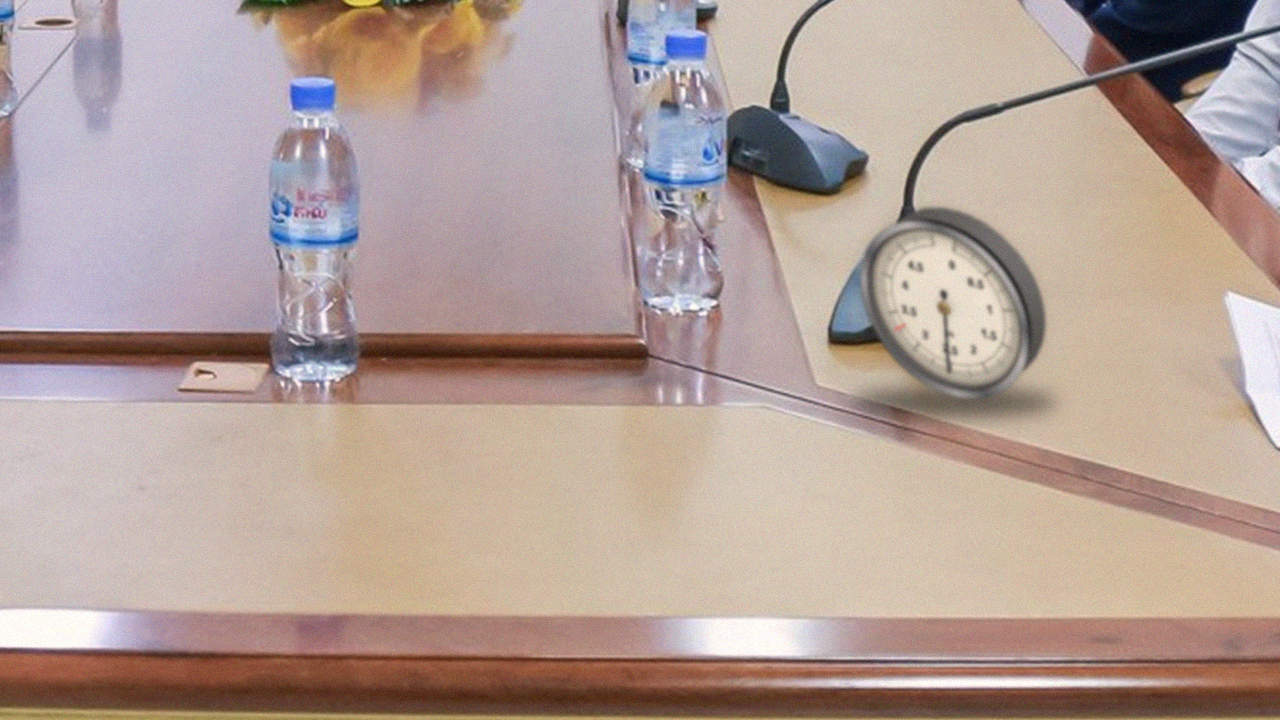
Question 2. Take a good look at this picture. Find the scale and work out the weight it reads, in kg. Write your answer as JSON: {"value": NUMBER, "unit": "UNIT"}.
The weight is {"value": 2.5, "unit": "kg"}
